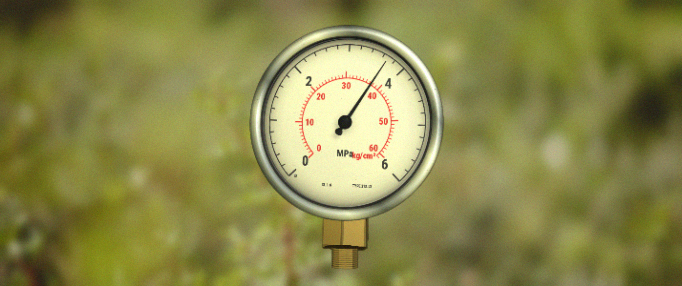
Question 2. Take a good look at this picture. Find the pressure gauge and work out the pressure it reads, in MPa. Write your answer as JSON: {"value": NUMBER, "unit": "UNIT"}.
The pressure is {"value": 3.7, "unit": "MPa"}
